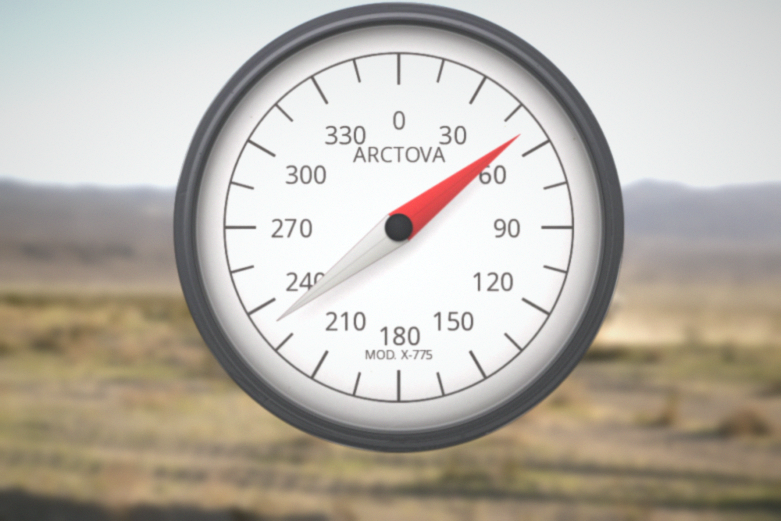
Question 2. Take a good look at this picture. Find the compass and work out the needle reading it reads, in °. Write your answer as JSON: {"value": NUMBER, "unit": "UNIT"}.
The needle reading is {"value": 52.5, "unit": "°"}
